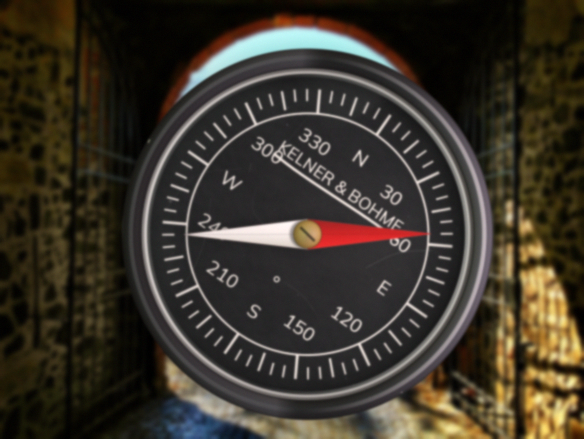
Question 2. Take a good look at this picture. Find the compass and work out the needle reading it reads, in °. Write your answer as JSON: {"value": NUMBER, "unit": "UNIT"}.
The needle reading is {"value": 55, "unit": "°"}
